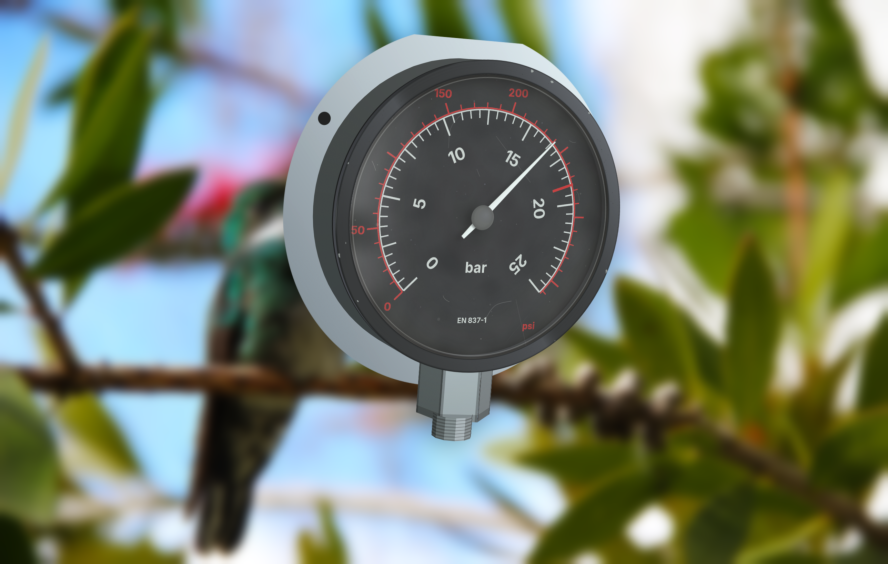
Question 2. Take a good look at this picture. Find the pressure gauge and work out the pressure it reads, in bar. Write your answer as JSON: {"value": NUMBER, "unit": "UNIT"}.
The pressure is {"value": 16.5, "unit": "bar"}
